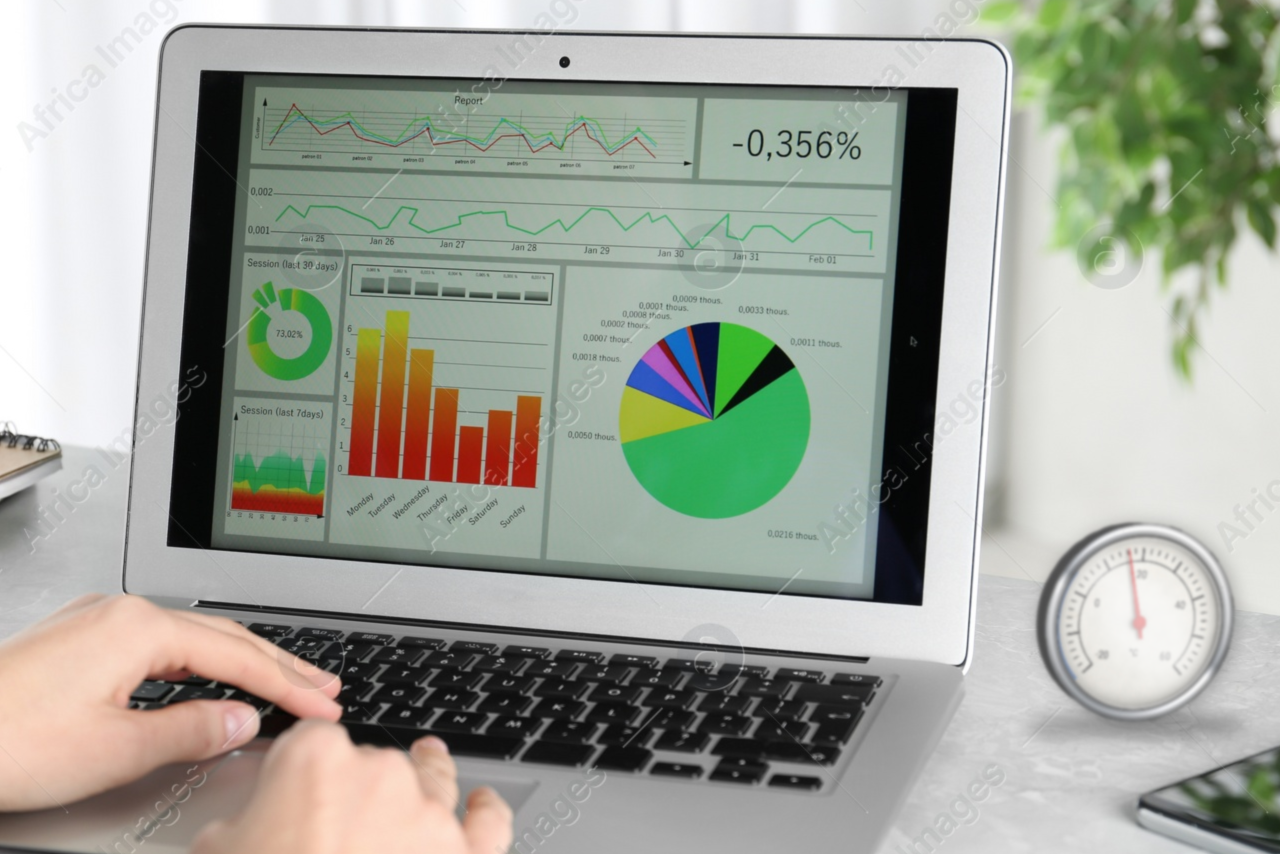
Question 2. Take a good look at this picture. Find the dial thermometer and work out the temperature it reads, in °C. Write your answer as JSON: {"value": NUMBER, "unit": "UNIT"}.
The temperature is {"value": 16, "unit": "°C"}
